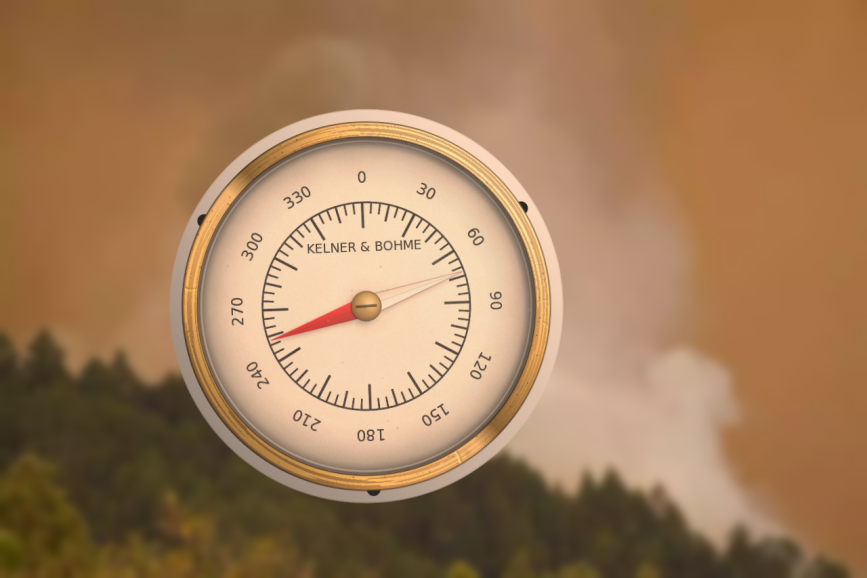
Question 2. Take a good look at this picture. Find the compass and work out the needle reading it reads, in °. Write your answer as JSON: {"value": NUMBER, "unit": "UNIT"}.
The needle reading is {"value": 252.5, "unit": "°"}
